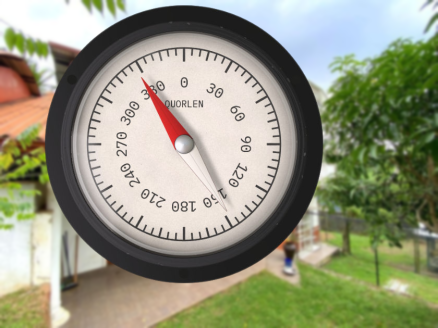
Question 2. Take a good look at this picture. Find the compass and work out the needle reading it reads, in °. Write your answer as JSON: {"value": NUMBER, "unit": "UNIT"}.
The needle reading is {"value": 327.5, "unit": "°"}
